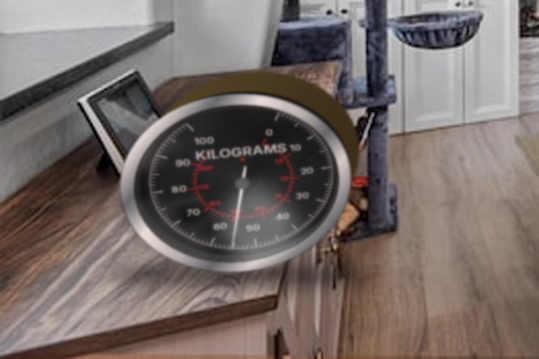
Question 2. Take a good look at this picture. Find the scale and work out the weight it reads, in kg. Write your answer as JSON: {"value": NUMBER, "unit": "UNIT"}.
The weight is {"value": 55, "unit": "kg"}
